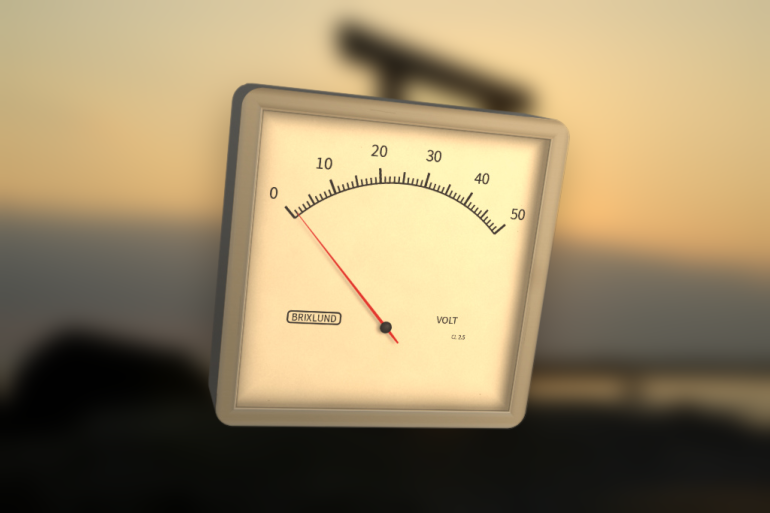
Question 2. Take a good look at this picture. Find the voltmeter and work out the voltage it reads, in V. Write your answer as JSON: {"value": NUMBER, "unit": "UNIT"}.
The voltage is {"value": 1, "unit": "V"}
